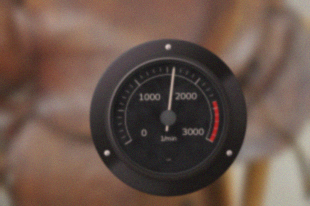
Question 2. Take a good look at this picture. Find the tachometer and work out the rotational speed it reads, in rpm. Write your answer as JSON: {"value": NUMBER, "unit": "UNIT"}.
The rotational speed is {"value": 1600, "unit": "rpm"}
